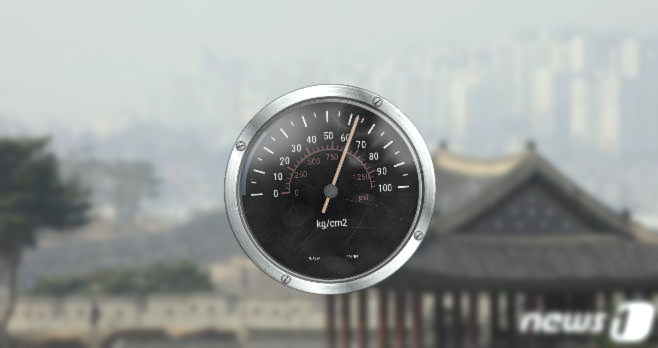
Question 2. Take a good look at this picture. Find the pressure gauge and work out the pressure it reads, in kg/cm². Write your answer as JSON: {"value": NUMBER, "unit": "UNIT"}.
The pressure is {"value": 62.5, "unit": "kg/cm²"}
